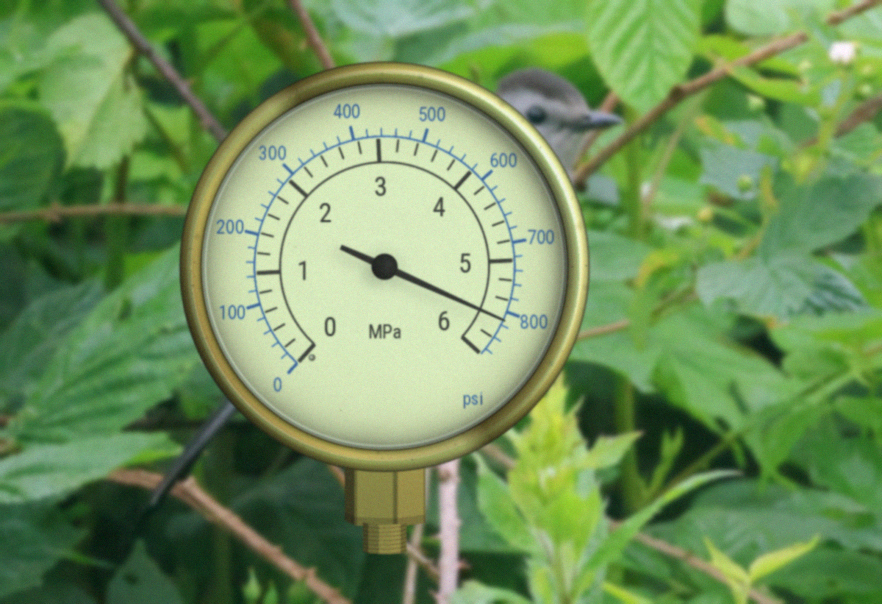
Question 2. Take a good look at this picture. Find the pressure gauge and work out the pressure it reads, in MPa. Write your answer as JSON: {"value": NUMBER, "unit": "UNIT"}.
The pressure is {"value": 5.6, "unit": "MPa"}
